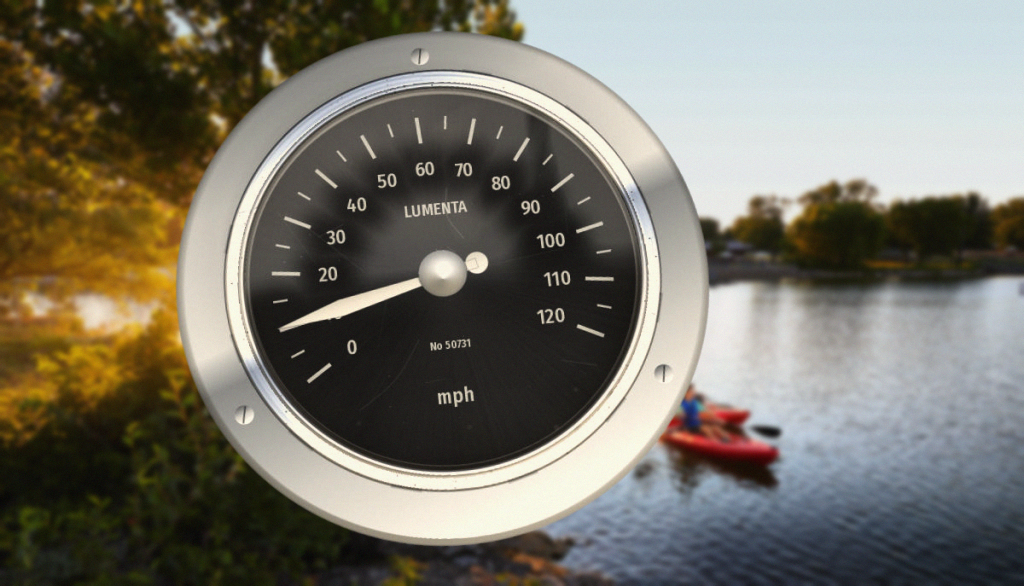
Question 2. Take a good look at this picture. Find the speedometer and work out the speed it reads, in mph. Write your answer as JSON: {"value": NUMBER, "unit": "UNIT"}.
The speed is {"value": 10, "unit": "mph"}
